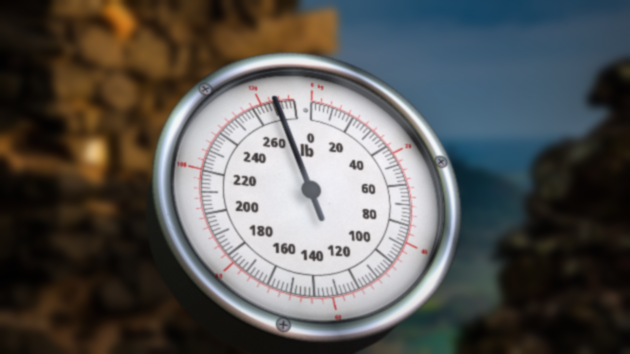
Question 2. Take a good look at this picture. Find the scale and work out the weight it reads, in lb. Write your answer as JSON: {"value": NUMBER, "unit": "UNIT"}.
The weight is {"value": 270, "unit": "lb"}
